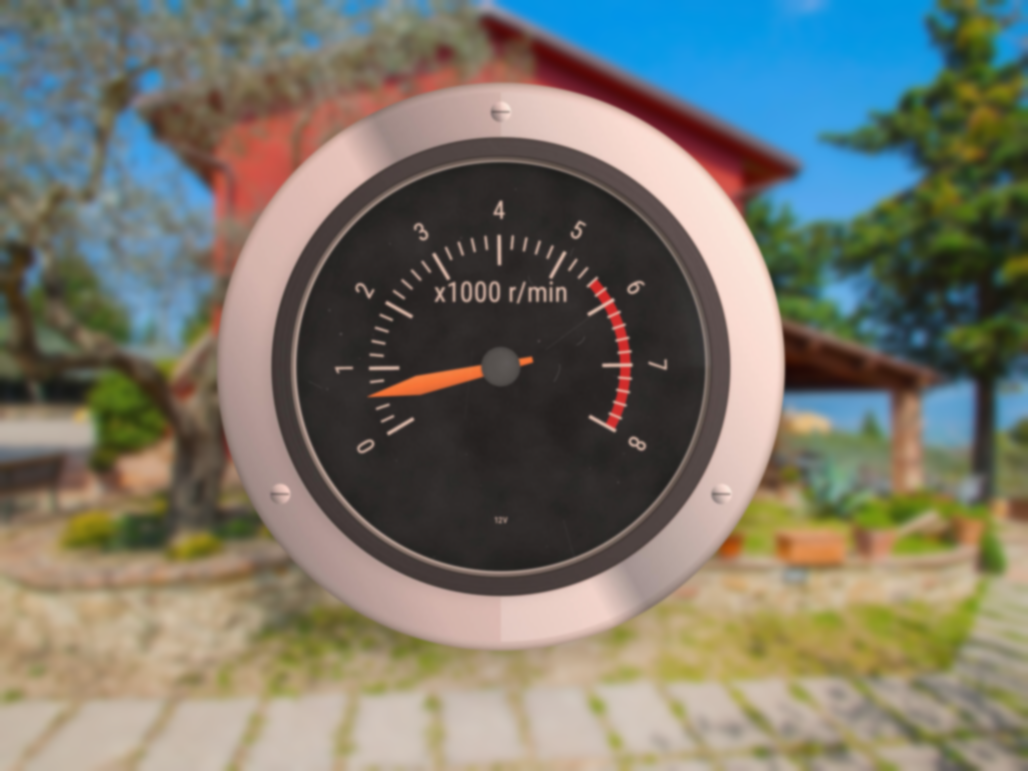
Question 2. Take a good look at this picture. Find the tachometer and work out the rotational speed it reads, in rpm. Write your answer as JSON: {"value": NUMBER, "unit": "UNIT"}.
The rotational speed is {"value": 600, "unit": "rpm"}
